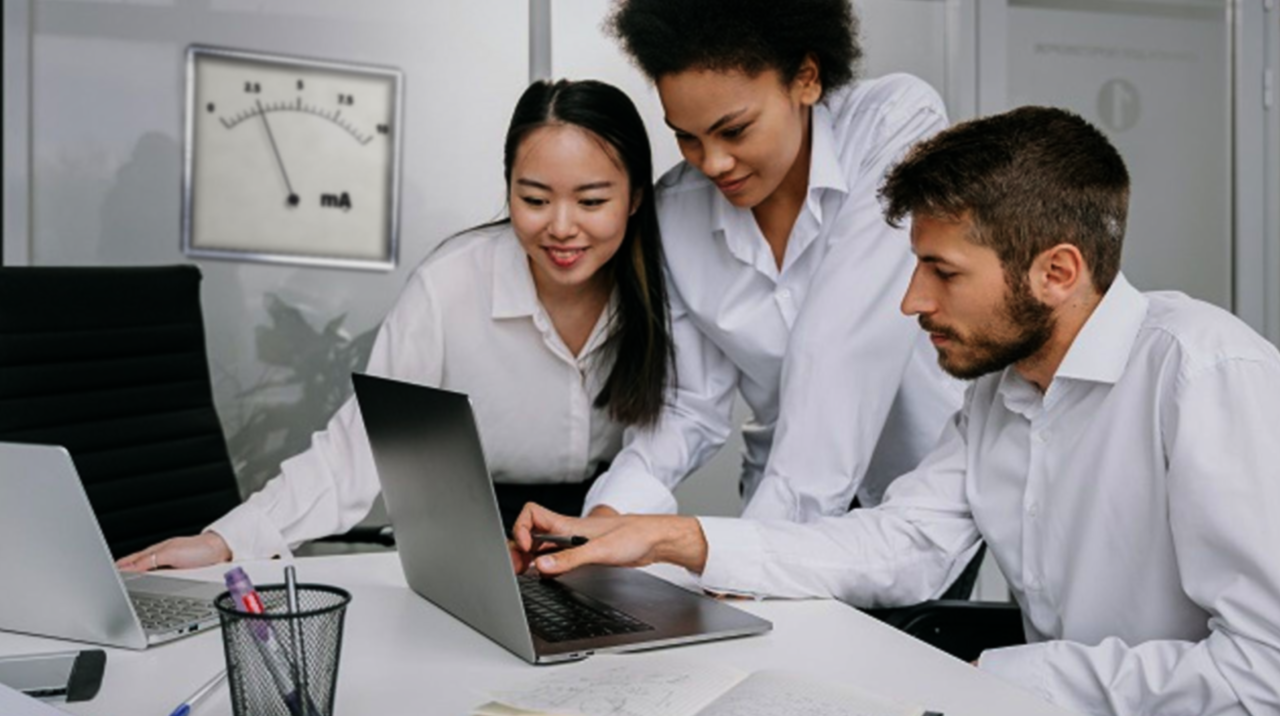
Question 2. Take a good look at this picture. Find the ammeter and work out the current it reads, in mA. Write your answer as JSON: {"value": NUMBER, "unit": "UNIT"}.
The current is {"value": 2.5, "unit": "mA"}
